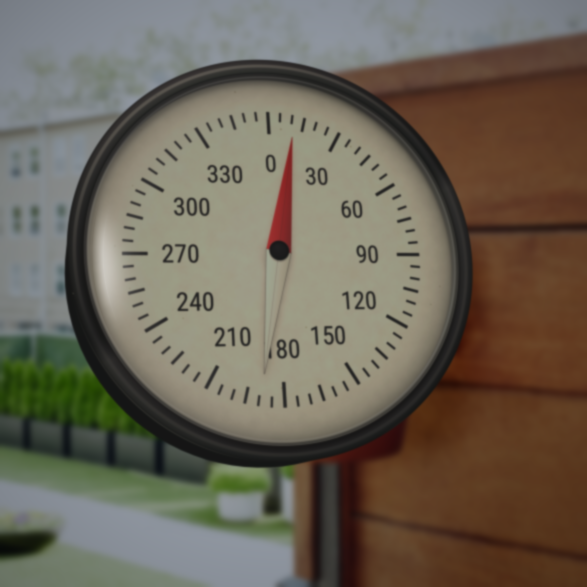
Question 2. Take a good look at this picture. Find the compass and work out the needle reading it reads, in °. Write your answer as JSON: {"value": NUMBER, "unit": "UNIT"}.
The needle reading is {"value": 10, "unit": "°"}
